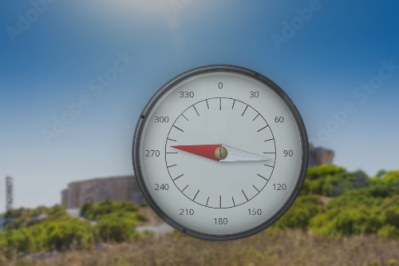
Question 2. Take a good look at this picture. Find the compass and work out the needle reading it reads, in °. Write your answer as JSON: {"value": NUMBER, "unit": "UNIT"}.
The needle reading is {"value": 277.5, "unit": "°"}
